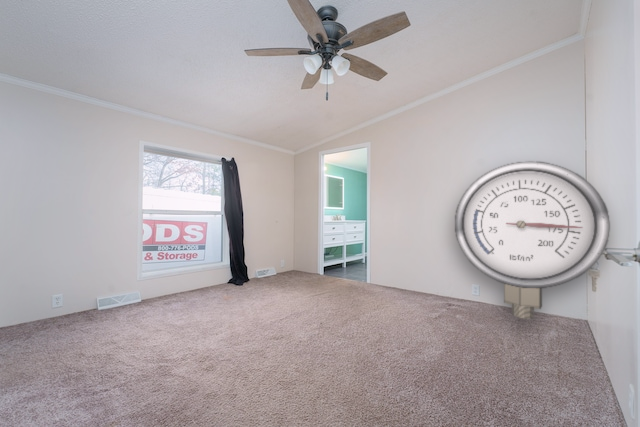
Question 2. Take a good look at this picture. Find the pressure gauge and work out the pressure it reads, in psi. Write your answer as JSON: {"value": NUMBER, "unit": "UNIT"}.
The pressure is {"value": 170, "unit": "psi"}
